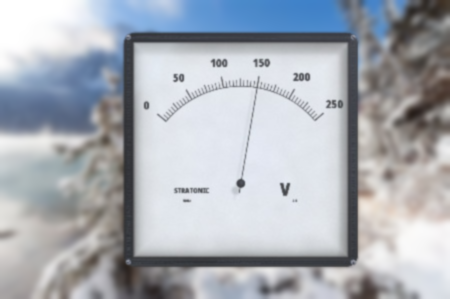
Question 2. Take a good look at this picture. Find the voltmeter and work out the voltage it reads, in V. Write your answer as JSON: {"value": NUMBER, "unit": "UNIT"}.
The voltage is {"value": 150, "unit": "V"}
